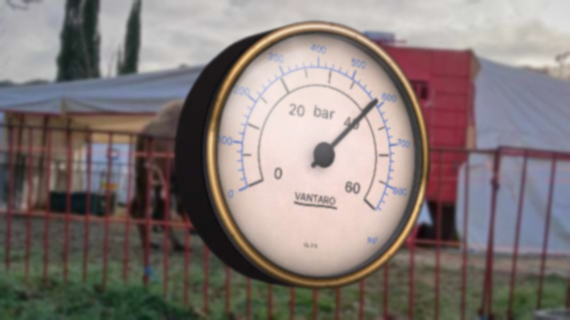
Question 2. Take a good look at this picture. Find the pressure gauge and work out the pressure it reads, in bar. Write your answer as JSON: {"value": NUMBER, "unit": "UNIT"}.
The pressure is {"value": 40, "unit": "bar"}
